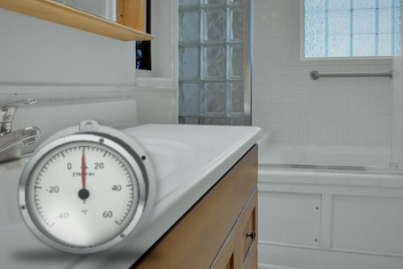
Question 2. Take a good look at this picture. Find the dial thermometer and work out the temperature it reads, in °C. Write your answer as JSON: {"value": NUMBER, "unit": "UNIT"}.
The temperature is {"value": 10, "unit": "°C"}
